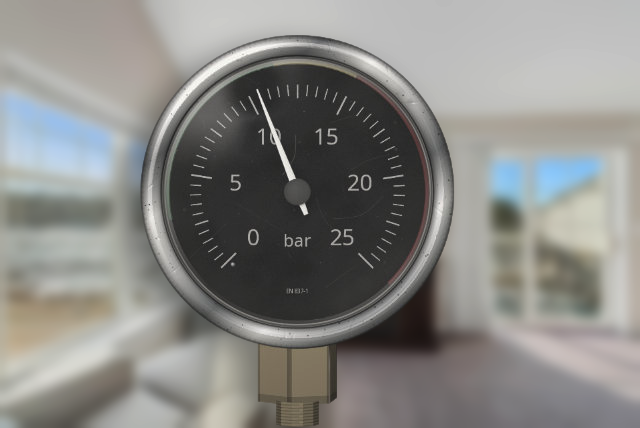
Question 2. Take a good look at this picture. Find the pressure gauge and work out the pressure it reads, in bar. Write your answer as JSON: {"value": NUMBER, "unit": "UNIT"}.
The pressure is {"value": 10.5, "unit": "bar"}
